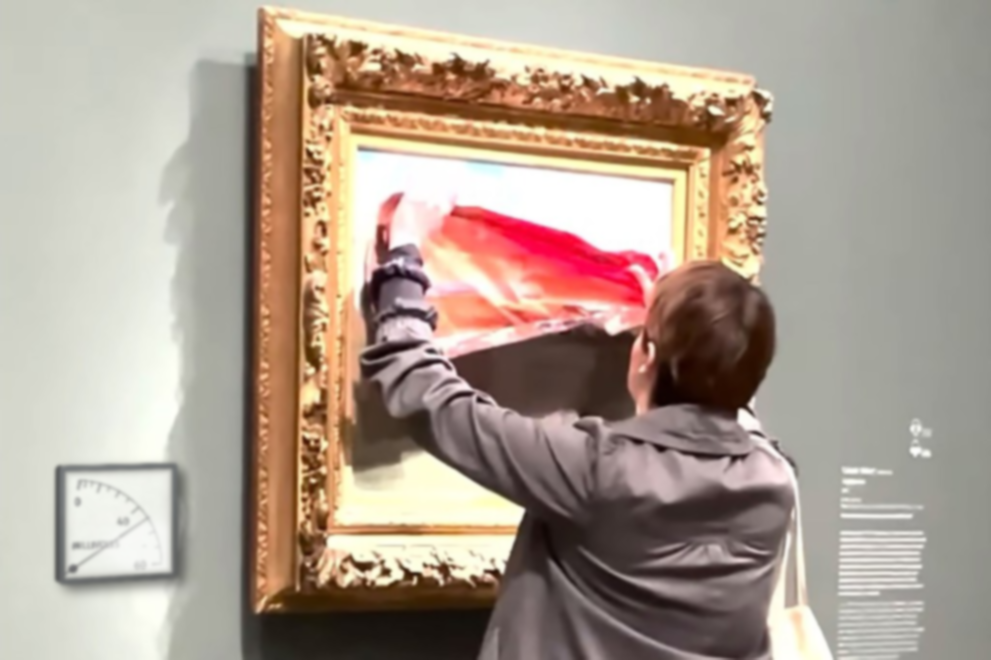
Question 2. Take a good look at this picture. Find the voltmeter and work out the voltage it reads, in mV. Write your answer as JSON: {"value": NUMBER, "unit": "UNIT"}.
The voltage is {"value": 45, "unit": "mV"}
